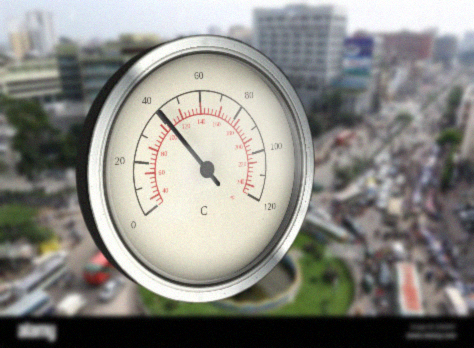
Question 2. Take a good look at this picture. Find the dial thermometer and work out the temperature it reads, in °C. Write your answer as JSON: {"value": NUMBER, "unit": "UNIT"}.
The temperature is {"value": 40, "unit": "°C"}
